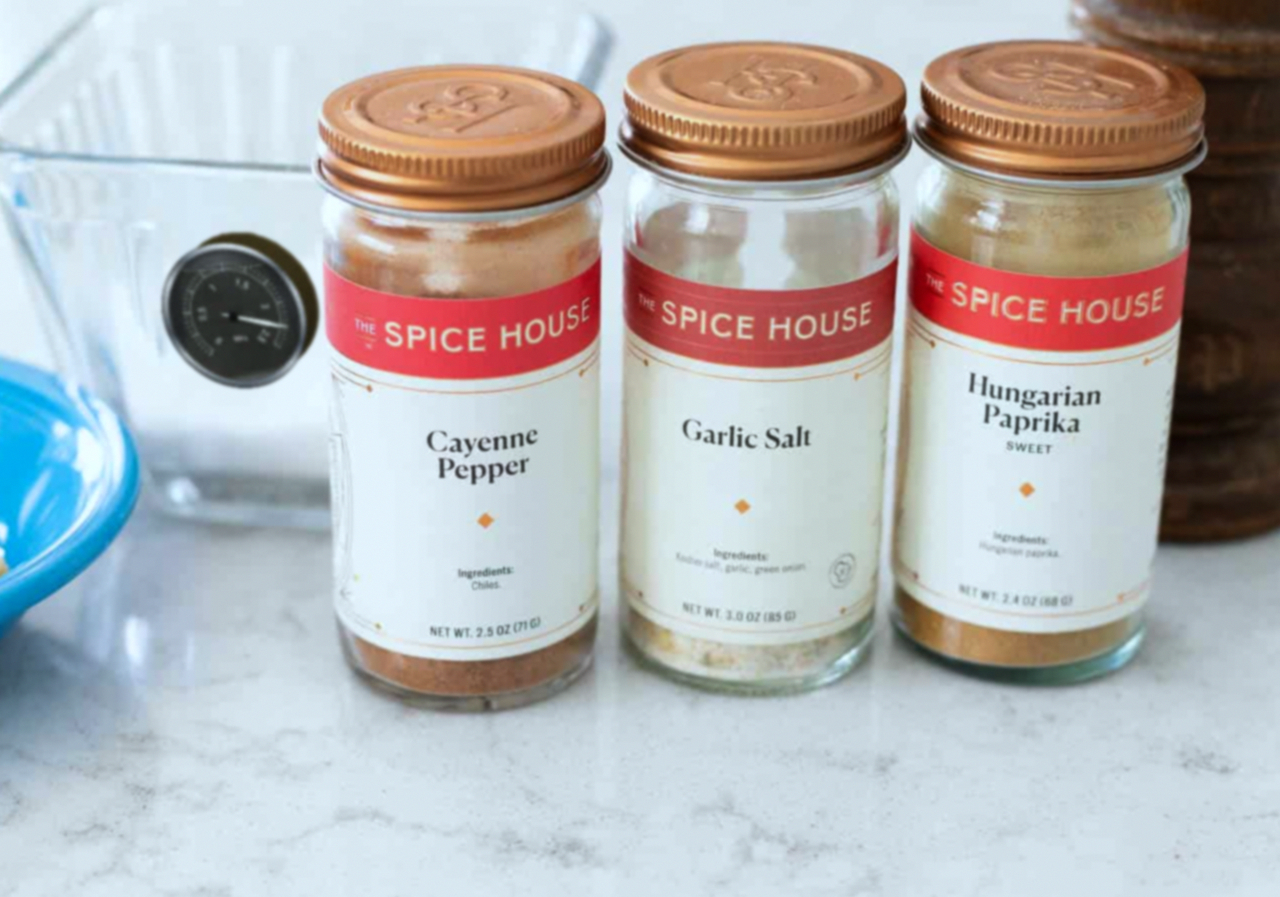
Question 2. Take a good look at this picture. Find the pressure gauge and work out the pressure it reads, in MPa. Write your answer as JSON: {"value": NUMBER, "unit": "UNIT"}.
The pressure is {"value": 2.25, "unit": "MPa"}
